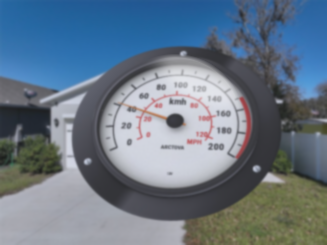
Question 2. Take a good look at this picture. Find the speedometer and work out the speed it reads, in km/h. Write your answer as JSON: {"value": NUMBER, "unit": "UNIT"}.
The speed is {"value": 40, "unit": "km/h"}
